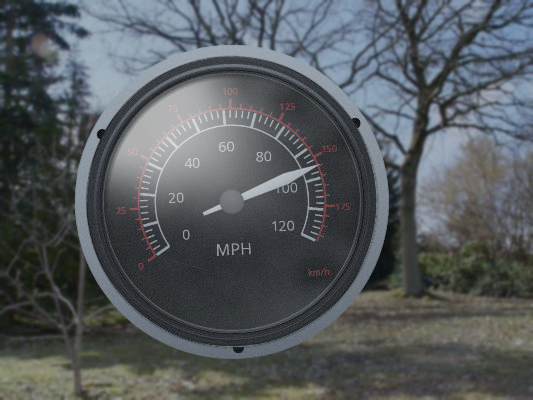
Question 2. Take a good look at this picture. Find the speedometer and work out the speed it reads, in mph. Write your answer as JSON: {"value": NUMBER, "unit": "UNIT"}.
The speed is {"value": 96, "unit": "mph"}
